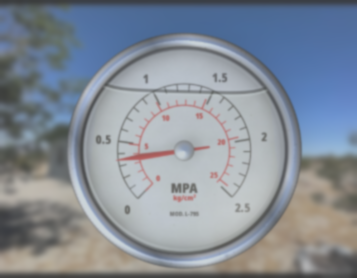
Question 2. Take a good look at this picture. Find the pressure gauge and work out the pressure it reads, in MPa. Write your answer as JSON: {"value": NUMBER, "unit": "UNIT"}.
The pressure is {"value": 0.35, "unit": "MPa"}
